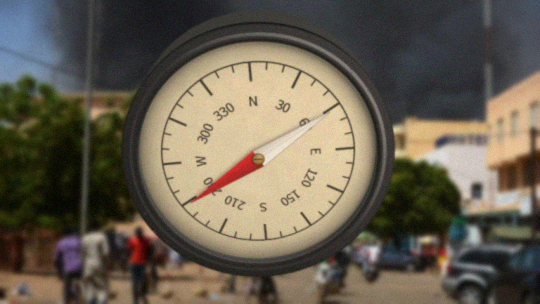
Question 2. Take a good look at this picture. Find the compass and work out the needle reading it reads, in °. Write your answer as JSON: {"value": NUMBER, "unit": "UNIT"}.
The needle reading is {"value": 240, "unit": "°"}
